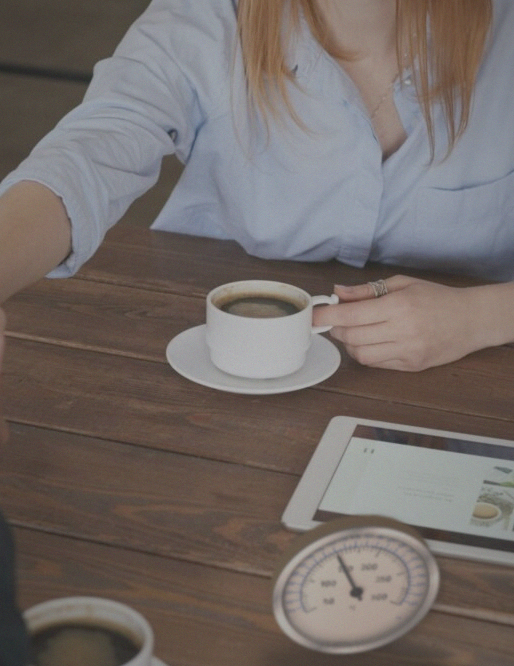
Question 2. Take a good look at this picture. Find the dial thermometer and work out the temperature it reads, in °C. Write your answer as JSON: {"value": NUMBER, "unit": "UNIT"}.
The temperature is {"value": 150, "unit": "°C"}
